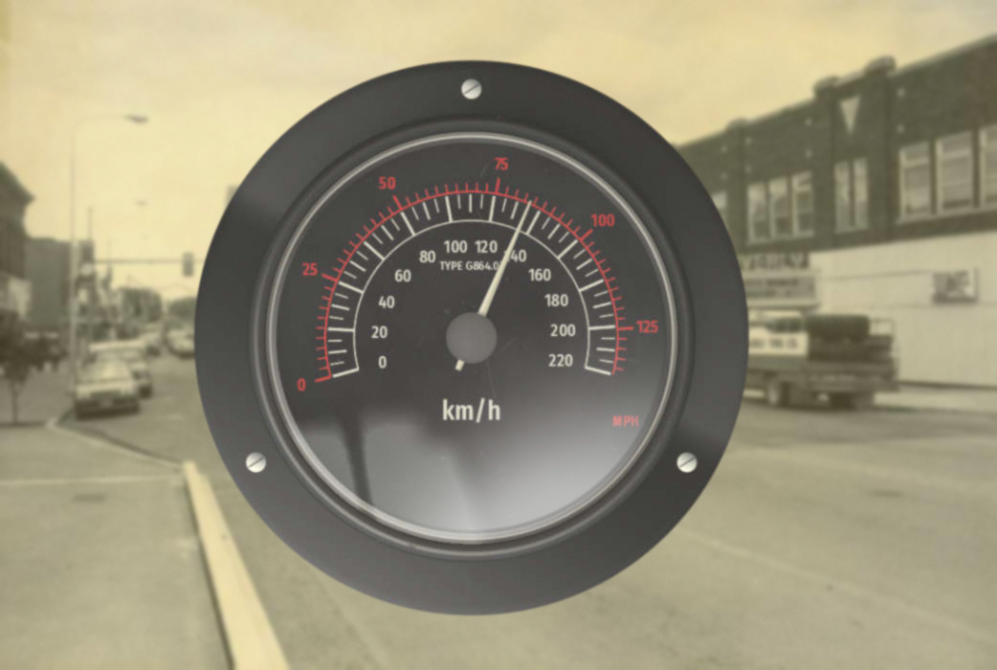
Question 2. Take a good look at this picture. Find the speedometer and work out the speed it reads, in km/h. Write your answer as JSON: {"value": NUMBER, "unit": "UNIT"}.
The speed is {"value": 135, "unit": "km/h"}
